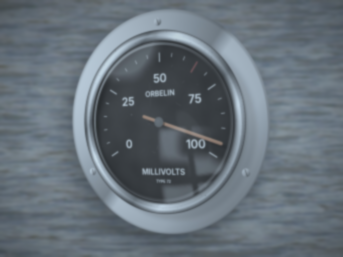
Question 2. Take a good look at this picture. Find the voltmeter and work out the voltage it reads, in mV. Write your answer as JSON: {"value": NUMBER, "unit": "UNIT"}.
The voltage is {"value": 95, "unit": "mV"}
